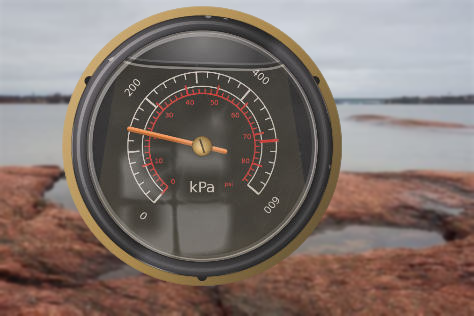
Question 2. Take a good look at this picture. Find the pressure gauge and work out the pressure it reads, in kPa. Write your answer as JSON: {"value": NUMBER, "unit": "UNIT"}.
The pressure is {"value": 140, "unit": "kPa"}
